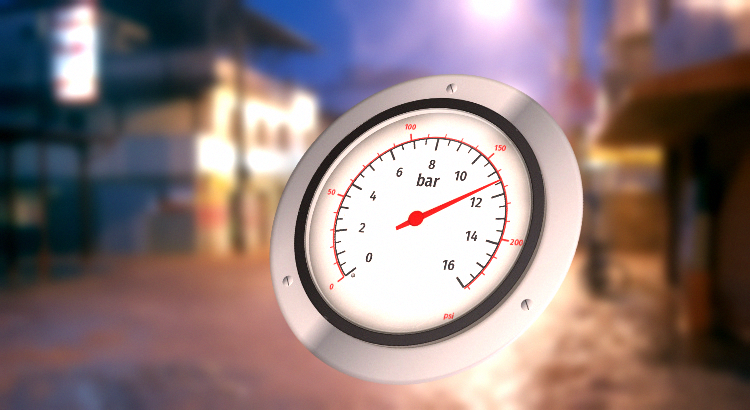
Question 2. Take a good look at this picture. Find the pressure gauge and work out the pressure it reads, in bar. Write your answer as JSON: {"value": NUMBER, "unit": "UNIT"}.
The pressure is {"value": 11.5, "unit": "bar"}
